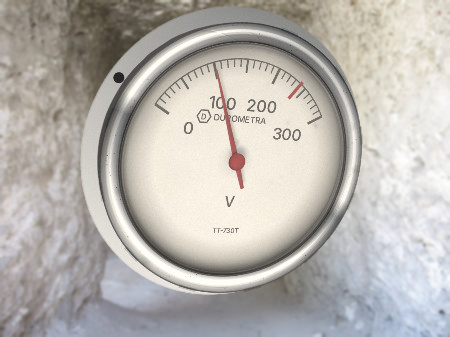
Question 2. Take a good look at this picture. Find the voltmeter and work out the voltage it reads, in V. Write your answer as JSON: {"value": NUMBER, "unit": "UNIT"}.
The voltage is {"value": 100, "unit": "V"}
